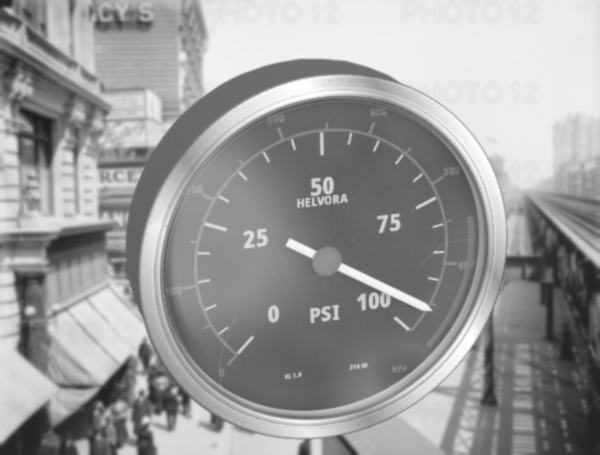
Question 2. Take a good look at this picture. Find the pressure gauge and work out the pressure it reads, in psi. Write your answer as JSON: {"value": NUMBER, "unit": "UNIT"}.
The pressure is {"value": 95, "unit": "psi"}
